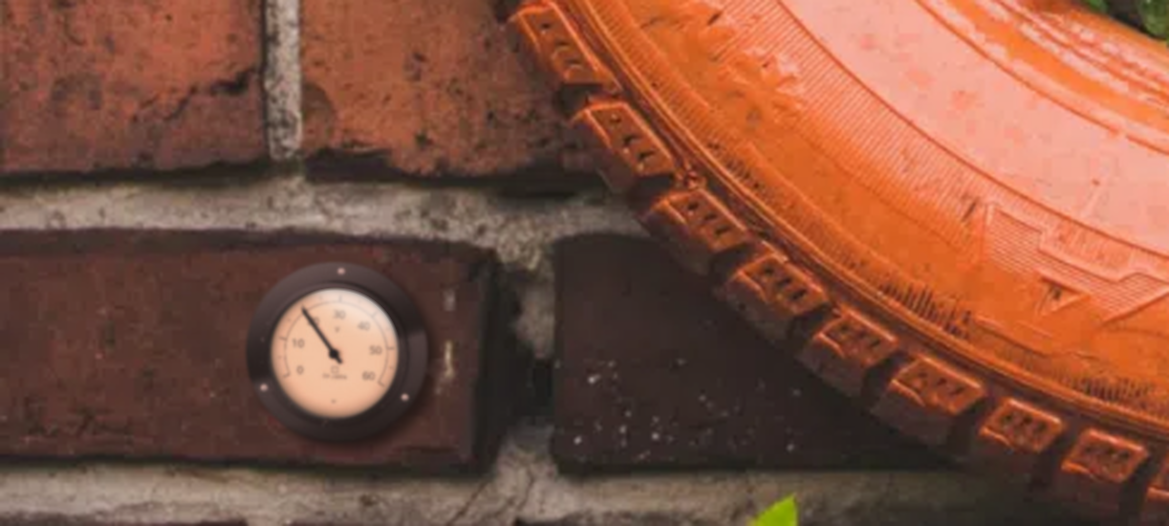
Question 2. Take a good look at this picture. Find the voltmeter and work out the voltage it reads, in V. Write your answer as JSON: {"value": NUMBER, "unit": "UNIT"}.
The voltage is {"value": 20, "unit": "V"}
